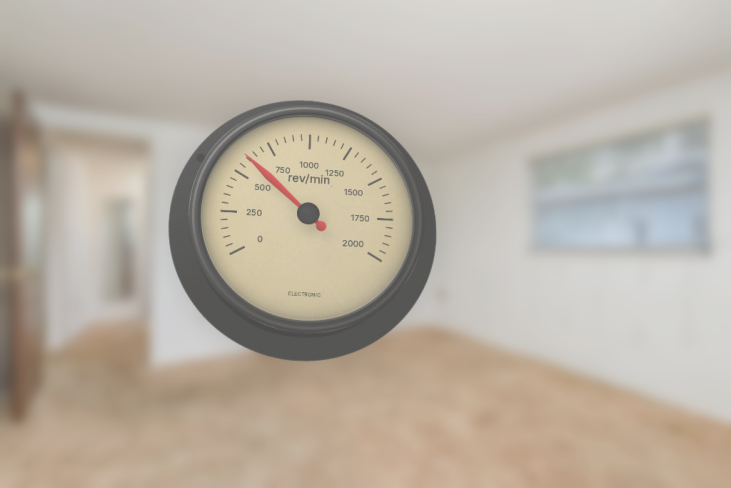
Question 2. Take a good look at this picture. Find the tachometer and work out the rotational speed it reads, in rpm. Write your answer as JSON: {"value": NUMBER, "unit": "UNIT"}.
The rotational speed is {"value": 600, "unit": "rpm"}
